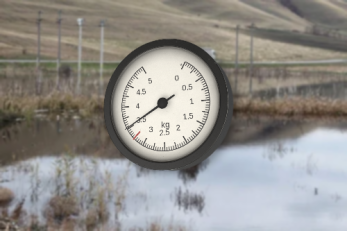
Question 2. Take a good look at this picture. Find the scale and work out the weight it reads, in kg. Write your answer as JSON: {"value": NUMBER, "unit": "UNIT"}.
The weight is {"value": 3.5, "unit": "kg"}
